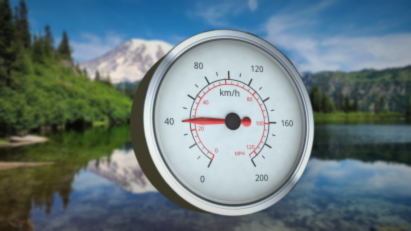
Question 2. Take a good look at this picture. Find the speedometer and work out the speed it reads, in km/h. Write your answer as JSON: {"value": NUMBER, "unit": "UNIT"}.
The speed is {"value": 40, "unit": "km/h"}
